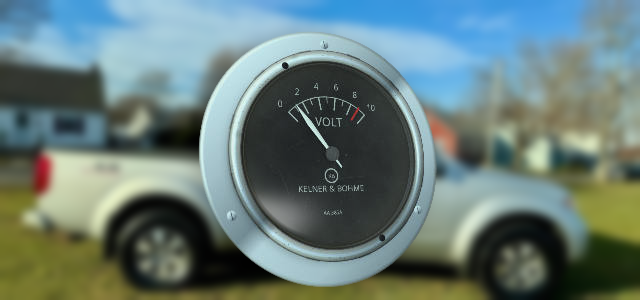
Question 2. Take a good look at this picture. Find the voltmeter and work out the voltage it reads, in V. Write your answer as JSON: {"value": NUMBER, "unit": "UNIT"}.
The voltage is {"value": 1, "unit": "V"}
